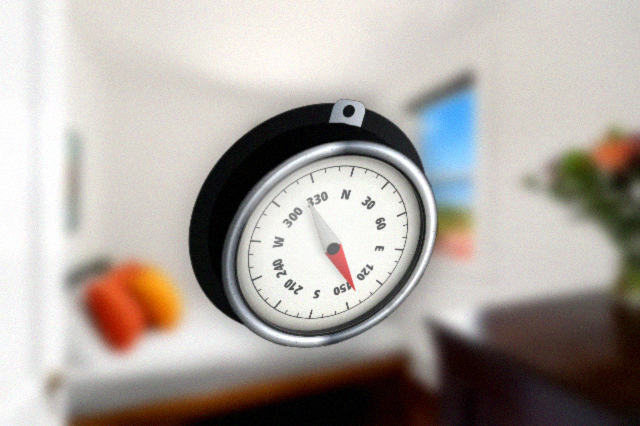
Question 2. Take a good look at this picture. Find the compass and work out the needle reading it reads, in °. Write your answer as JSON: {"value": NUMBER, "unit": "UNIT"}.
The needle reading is {"value": 140, "unit": "°"}
